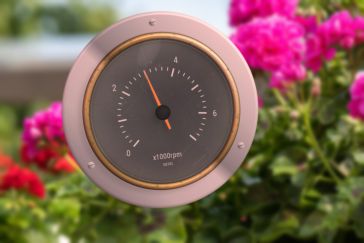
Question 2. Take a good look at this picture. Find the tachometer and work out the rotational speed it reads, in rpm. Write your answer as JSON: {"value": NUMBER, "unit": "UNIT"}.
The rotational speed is {"value": 3000, "unit": "rpm"}
